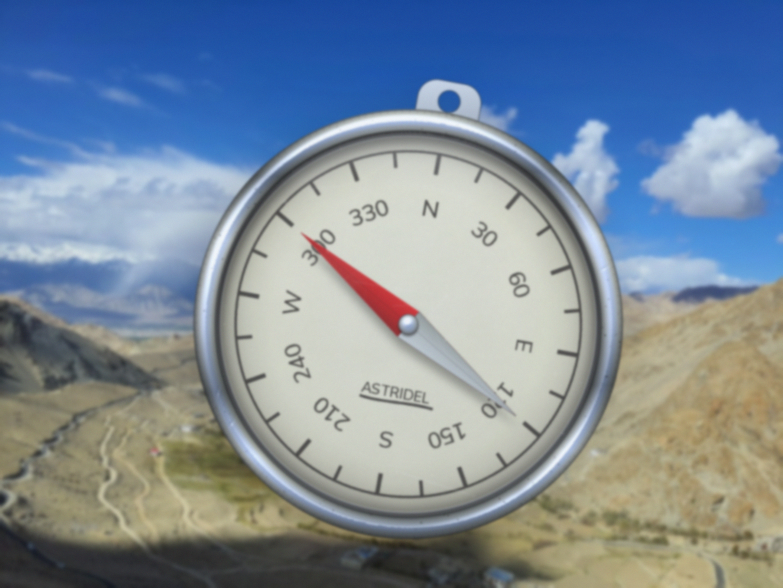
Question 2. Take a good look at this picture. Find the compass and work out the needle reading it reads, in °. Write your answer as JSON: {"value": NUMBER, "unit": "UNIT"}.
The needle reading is {"value": 300, "unit": "°"}
